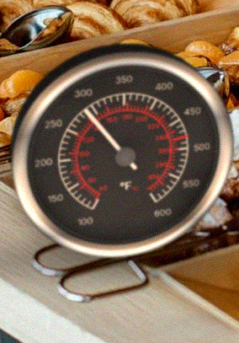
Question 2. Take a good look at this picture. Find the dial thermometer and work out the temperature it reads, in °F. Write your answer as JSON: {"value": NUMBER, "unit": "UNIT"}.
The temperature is {"value": 290, "unit": "°F"}
